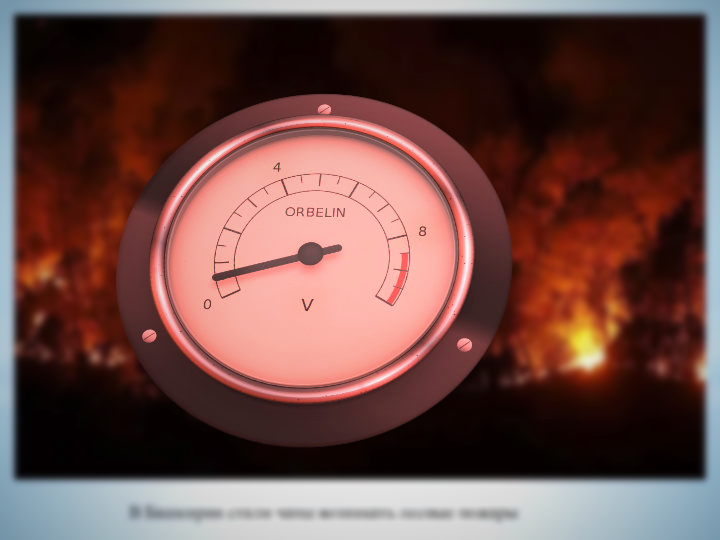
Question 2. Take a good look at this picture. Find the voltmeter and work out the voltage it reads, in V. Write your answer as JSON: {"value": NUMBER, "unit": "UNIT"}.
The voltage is {"value": 0.5, "unit": "V"}
